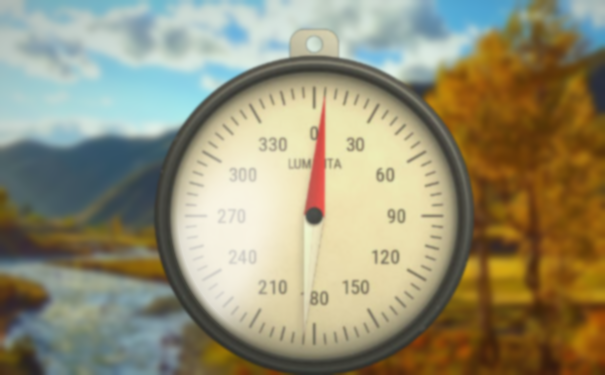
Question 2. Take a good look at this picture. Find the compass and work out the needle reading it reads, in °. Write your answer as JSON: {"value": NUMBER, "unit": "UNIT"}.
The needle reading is {"value": 5, "unit": "°"}
